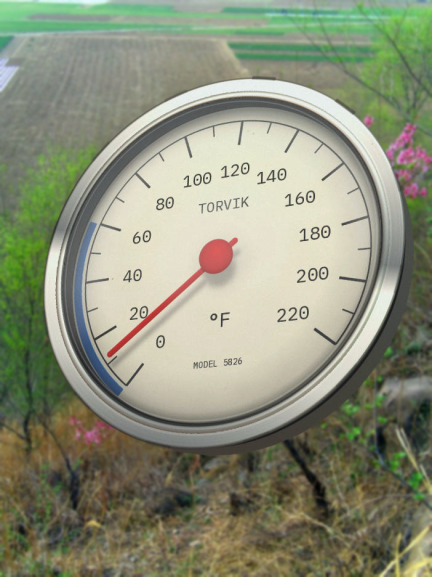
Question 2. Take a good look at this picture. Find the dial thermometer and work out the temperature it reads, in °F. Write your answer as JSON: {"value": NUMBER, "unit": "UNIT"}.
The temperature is {"value": 10, "unit": "°F"}
